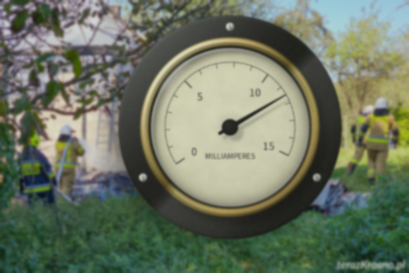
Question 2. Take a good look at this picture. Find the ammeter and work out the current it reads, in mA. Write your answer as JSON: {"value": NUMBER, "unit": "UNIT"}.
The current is {"value": 11.5, "unit": "mA"}
